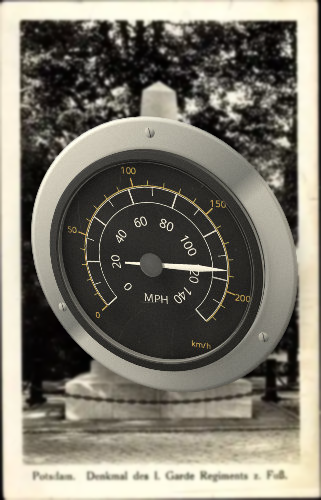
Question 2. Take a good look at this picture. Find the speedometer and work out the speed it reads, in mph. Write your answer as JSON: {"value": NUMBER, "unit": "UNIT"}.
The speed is {"value": 115, "unit": "mph"}
